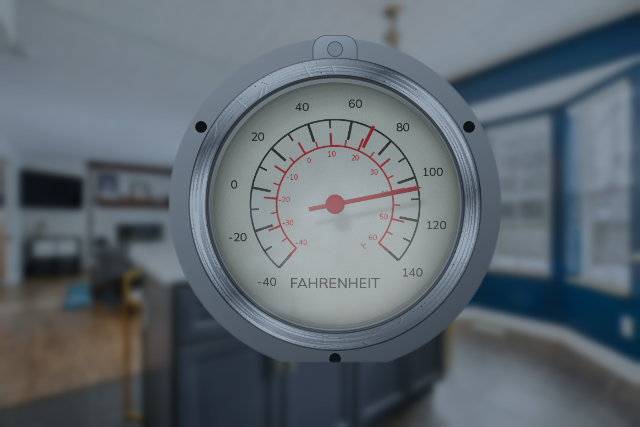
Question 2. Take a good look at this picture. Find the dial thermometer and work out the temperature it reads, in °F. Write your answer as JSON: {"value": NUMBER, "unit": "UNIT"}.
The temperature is {"value": 105, "unit": "°F"}
